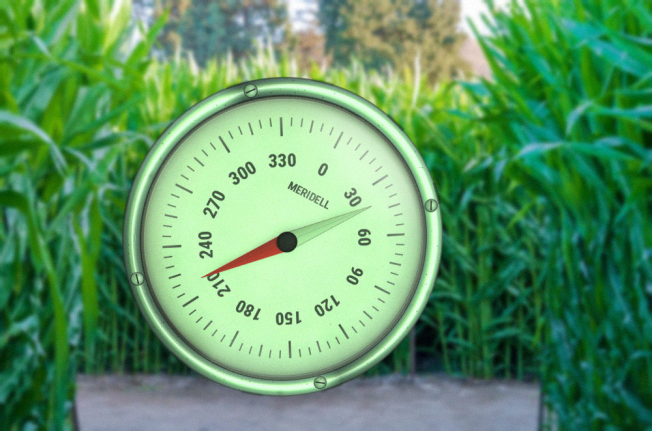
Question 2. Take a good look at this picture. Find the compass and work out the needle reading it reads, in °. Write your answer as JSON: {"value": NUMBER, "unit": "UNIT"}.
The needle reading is {"value": 220, "unit": "°"}
